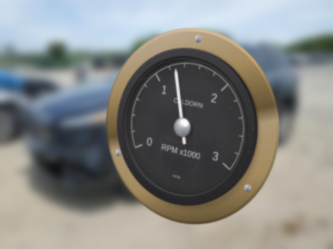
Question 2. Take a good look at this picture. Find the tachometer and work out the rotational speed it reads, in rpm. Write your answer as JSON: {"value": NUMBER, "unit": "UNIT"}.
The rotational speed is {"value": 1300, "unit": "rpm"}
